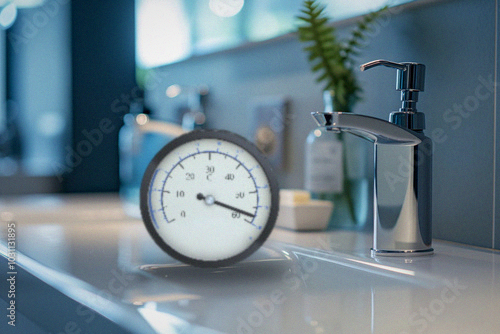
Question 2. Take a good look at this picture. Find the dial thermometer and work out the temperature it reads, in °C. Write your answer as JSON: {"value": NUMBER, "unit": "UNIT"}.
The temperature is {"value": 57.5, "unit": "°C"}
